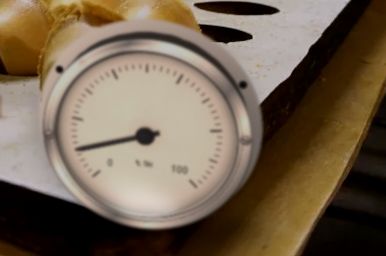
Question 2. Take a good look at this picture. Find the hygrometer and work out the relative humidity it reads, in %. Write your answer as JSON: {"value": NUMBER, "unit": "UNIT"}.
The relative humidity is {"value": 10, "unit": "%"}
